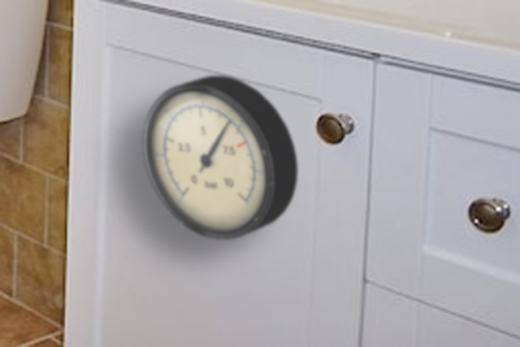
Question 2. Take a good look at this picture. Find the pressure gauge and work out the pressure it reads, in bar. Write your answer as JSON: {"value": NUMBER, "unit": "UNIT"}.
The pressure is {"value": 6.5, "unit": "bar"}
